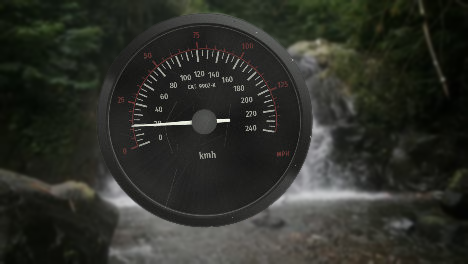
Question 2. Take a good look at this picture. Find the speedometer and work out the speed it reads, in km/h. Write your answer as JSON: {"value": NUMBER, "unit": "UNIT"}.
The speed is {"value": 20, "unit": "km/h"}
